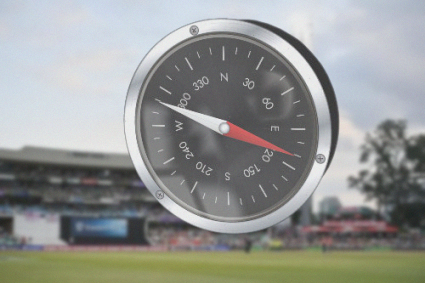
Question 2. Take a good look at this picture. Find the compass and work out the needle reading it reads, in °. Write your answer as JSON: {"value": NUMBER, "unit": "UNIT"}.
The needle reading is {"value": 110, "unit": "°"}
